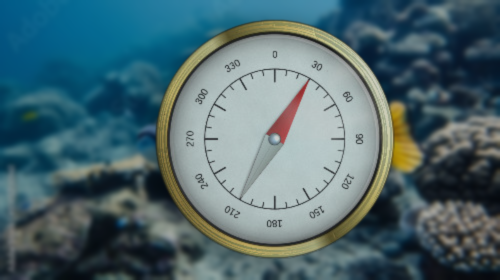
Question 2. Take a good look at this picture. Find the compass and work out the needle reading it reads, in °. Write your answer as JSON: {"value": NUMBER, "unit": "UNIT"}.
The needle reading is {"value": 30, "unit": "°"}
